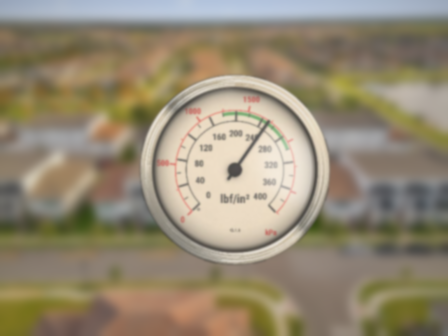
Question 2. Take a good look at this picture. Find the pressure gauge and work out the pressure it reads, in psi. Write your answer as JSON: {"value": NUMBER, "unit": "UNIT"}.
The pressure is {"value": 250, "unit": "psi"}
